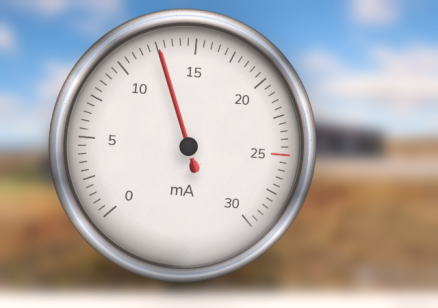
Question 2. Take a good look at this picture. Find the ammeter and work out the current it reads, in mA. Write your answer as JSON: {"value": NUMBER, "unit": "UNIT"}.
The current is {"value": 12.5, "unit": "mA"}
